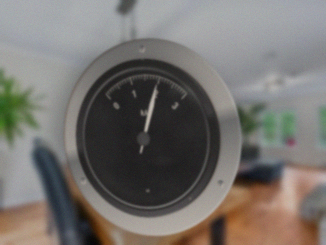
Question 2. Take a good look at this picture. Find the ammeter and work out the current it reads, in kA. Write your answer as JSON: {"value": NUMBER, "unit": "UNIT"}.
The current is {"value": 2, "unit": "kA"}
